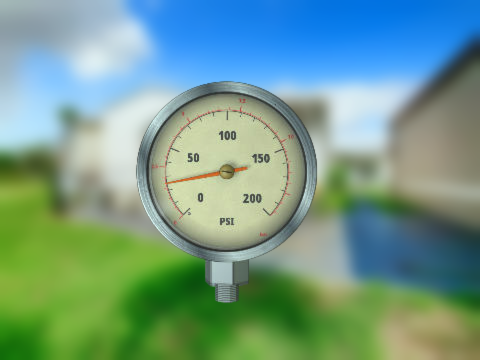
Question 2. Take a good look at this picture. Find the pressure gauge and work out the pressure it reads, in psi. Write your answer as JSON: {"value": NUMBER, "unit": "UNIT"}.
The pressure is {"value": 25, "unit": "psi"}
